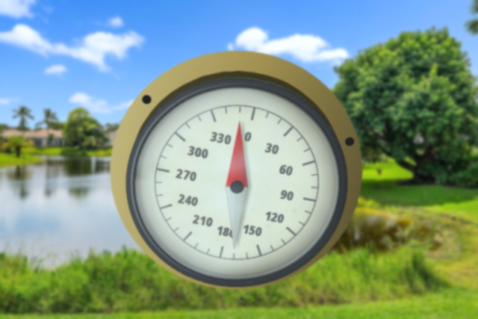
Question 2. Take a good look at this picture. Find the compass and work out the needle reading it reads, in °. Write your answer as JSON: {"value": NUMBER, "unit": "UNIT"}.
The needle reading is {"value": 350, "unit": "°"}
